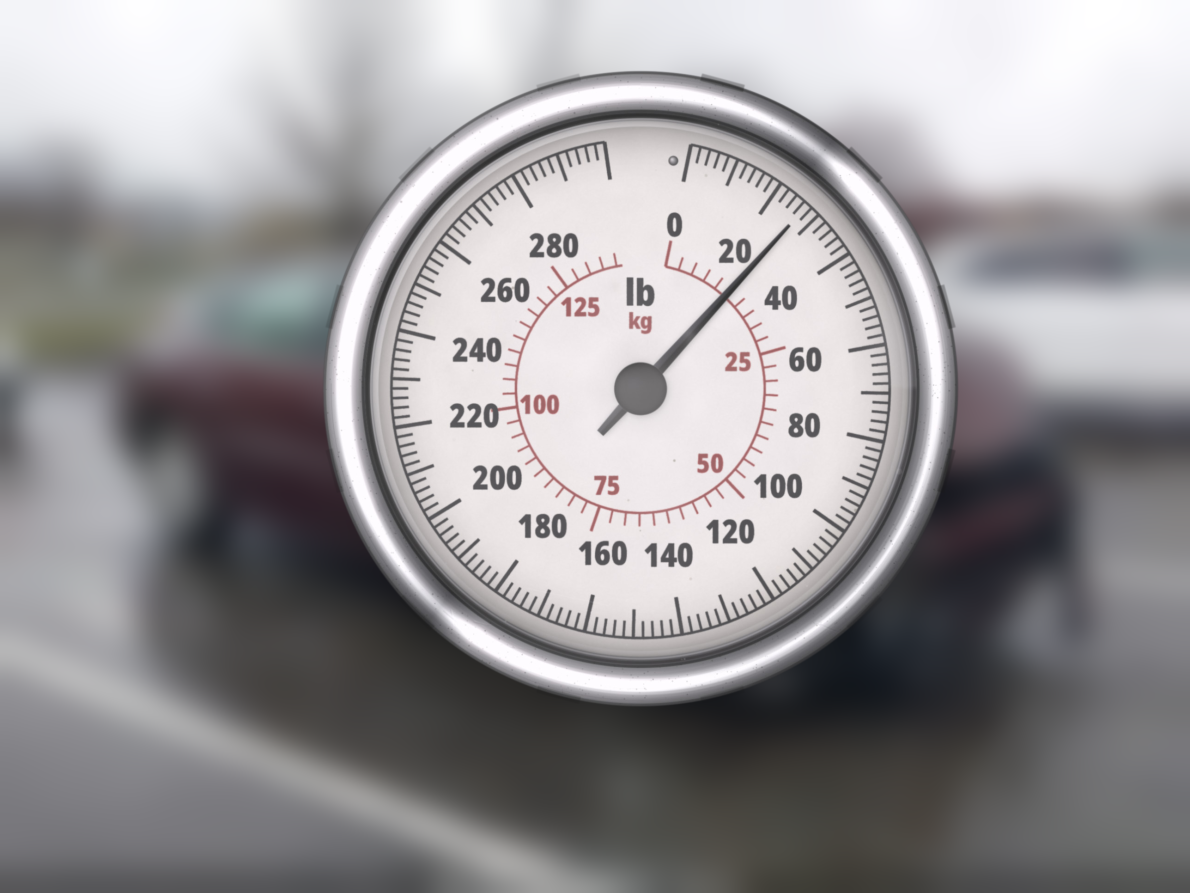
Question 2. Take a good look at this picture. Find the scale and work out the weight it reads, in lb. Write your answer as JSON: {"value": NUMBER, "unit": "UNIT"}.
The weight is {"value": 27, "unit": "lb"}
